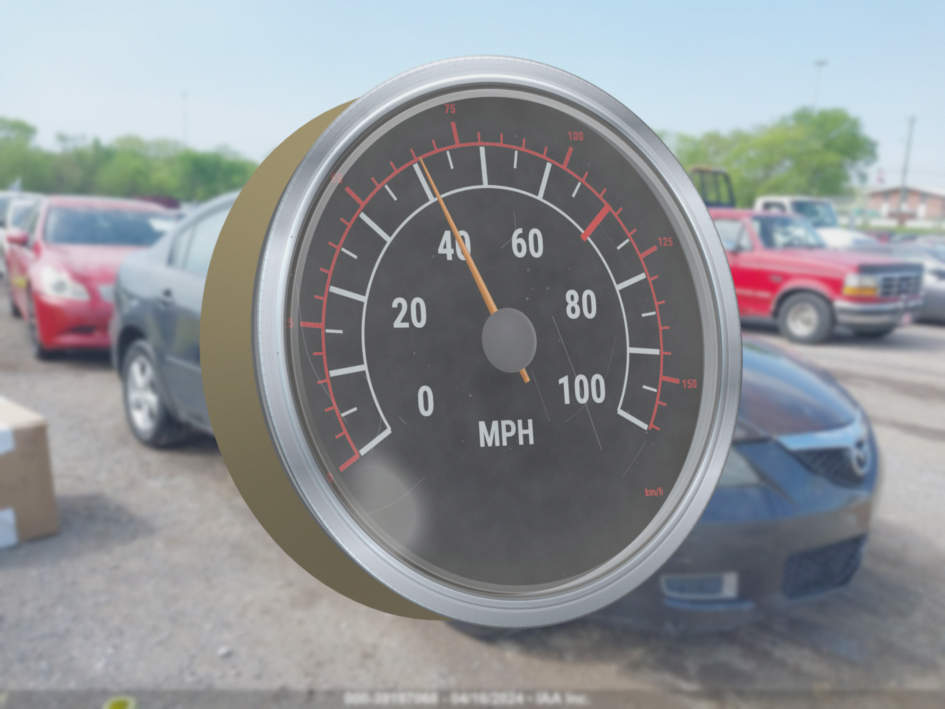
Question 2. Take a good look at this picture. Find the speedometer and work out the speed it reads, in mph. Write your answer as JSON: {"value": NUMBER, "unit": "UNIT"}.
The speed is {"value": 40, "unit": "mph"}
